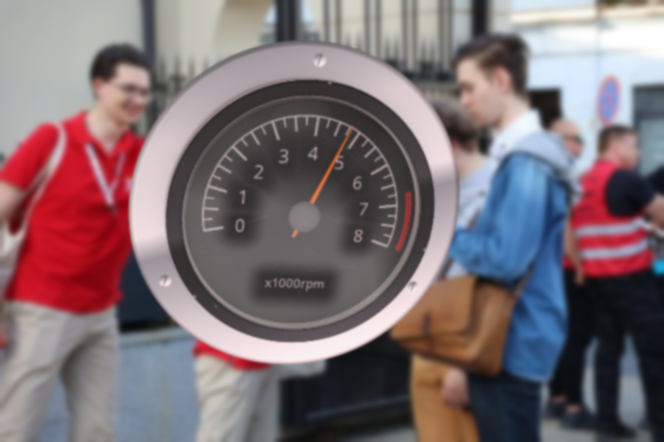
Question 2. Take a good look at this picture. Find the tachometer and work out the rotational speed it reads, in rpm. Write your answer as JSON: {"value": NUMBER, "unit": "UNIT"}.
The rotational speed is {"value": 4750, "unit": "rpm"}
